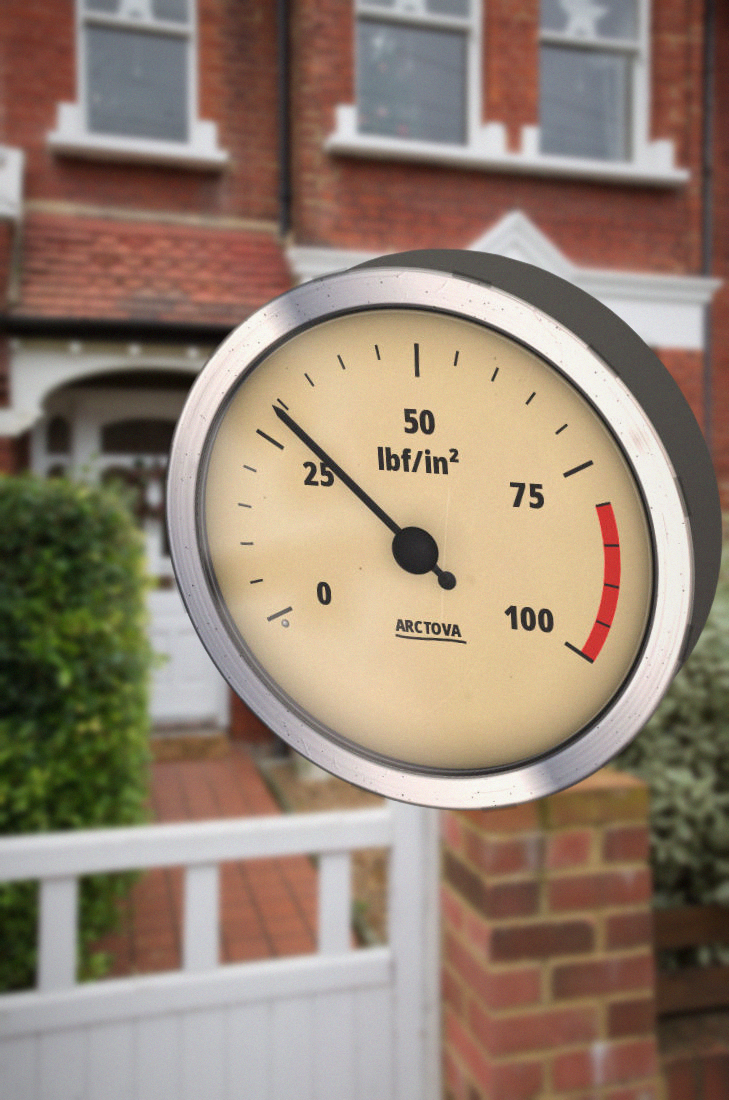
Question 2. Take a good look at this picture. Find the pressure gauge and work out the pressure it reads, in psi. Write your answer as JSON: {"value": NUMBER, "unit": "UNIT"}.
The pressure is {"value": 30, "unit": "psi"}
